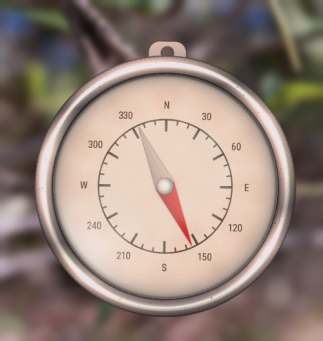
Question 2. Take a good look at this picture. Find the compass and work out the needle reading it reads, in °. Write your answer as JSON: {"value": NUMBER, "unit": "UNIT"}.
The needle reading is {"value": 155, "unit": "°"}
